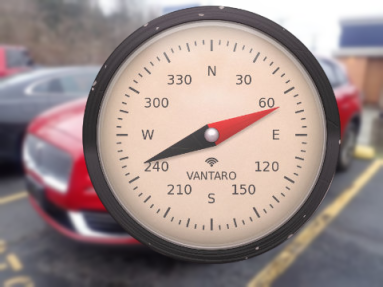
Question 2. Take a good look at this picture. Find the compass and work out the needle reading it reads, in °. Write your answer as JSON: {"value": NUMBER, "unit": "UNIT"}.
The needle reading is {"value": 67.5, "unit": "°"}
